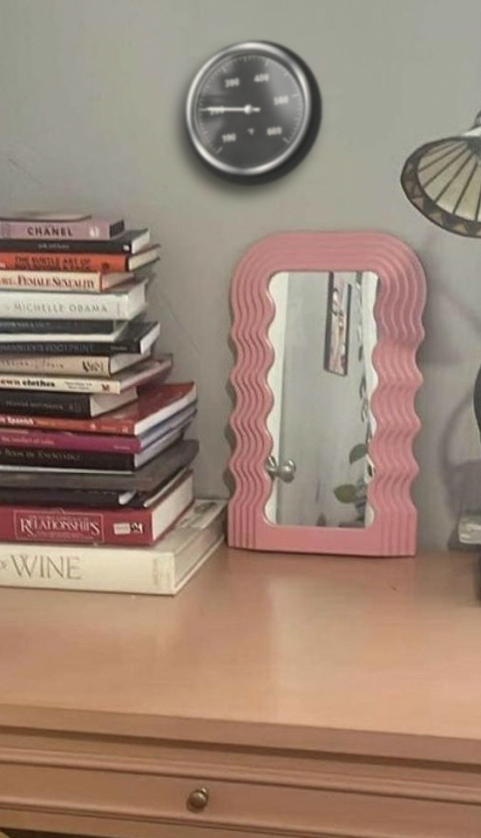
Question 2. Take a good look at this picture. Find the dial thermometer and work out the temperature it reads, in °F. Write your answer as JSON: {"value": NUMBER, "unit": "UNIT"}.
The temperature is {"value": 200, "unit": "°F"}
